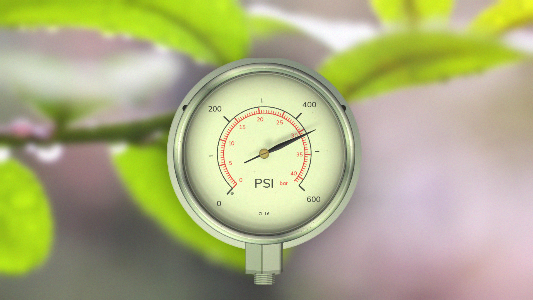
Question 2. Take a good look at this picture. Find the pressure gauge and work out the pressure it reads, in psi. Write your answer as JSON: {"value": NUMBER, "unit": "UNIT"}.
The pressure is {"value": 450, "unit": "psi"}
